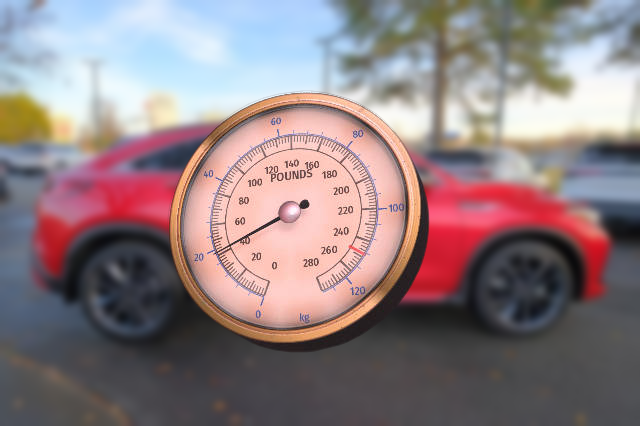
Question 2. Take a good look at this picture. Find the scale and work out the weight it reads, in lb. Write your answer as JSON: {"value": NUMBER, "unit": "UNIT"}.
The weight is {"value": 40, "unit": "lb"}
